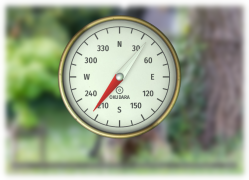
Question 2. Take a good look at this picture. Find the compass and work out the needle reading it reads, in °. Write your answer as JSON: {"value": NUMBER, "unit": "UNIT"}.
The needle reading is {"value": 217.5, "unit": "°"}
